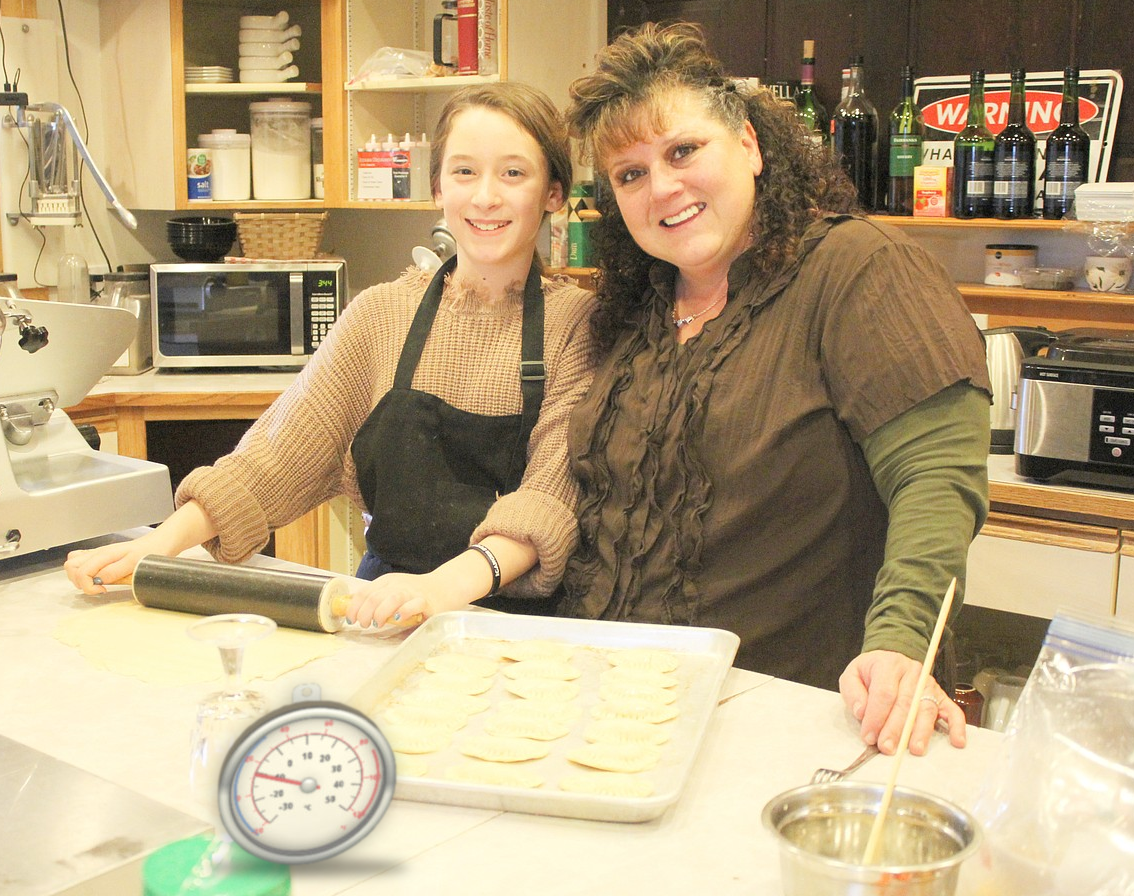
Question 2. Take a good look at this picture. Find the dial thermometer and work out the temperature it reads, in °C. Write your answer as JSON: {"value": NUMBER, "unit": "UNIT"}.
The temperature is {"value": -10, "unit": "°C"}
